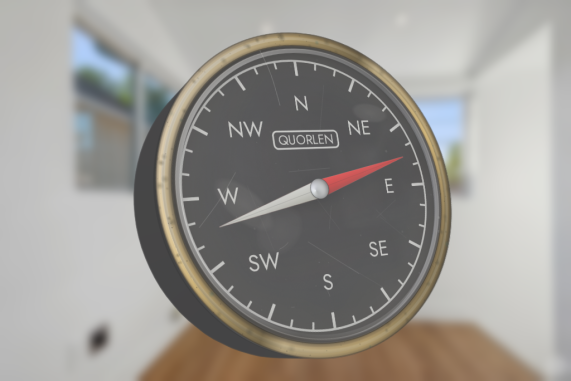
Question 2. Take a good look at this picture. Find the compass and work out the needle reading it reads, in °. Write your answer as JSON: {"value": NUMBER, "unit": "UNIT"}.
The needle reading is {"value": 75, "unit": "°"}
